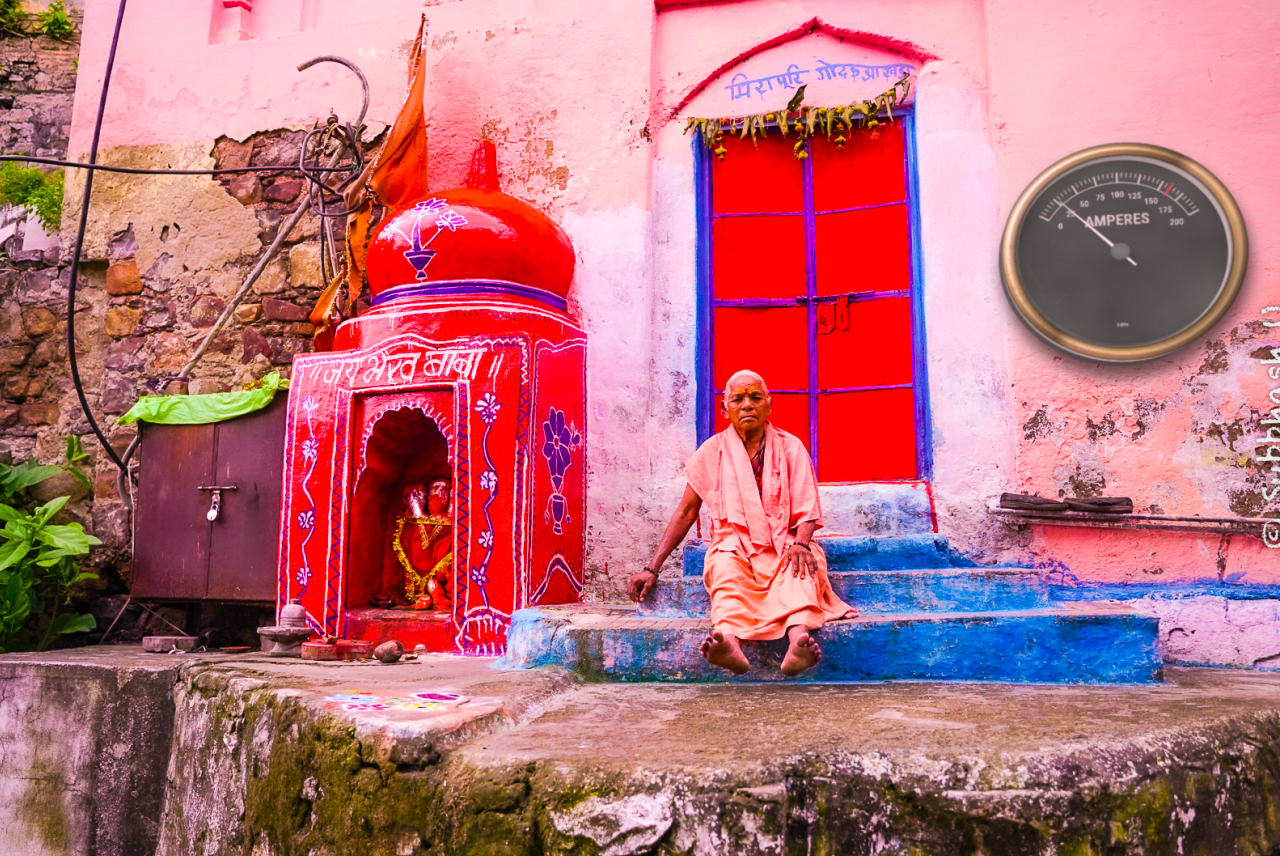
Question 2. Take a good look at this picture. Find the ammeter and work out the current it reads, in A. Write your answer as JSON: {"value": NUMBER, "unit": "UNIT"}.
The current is {"value": 25, "unit": "A"}
